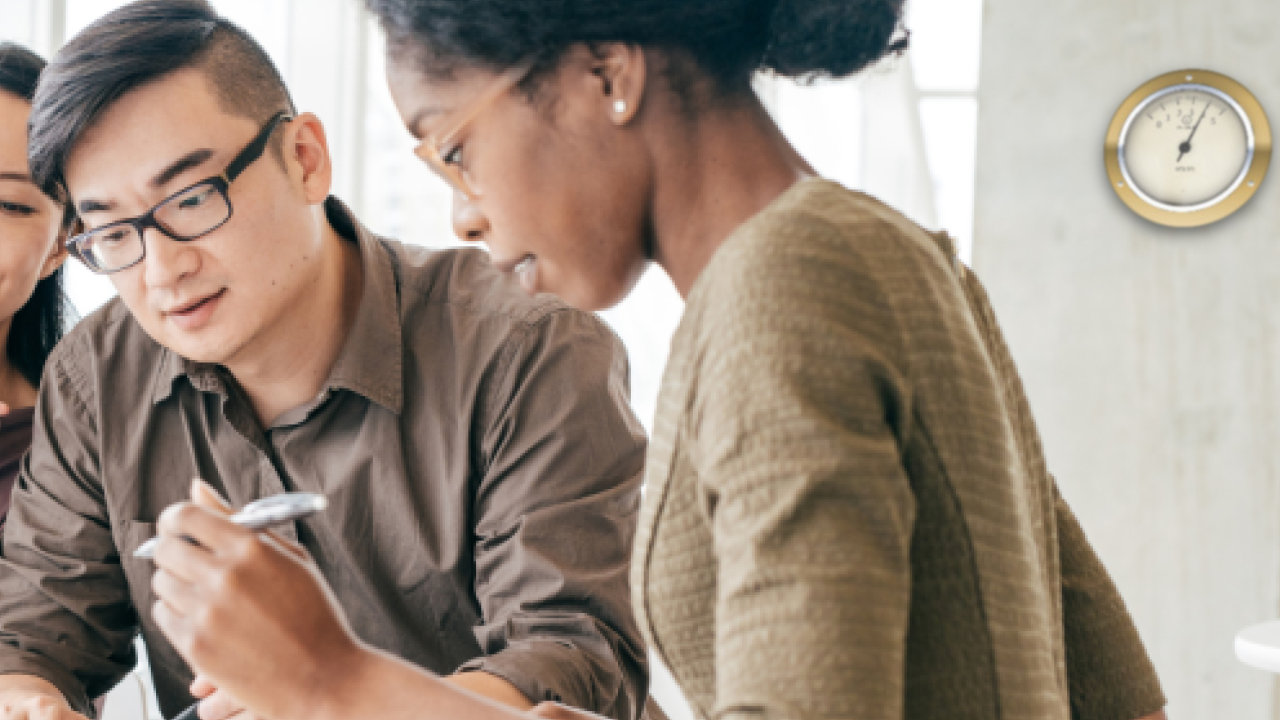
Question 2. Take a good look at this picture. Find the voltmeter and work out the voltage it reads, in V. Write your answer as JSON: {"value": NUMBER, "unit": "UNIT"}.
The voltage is {"value": 4, "unit": "V"}
